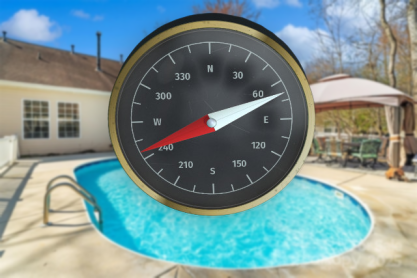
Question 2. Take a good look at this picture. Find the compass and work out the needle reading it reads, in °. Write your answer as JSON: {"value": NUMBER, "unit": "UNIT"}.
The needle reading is {"value": 247.5, "unit": "°"}
